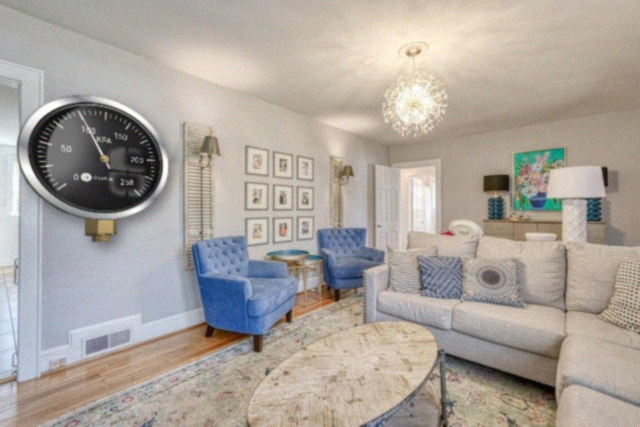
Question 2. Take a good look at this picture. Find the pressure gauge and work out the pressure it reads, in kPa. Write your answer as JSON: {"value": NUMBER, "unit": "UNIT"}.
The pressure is {"value": 100, "unit": "kPa"}
